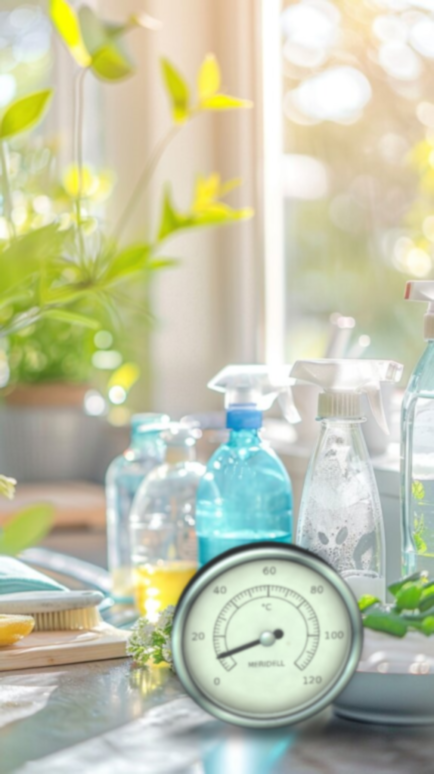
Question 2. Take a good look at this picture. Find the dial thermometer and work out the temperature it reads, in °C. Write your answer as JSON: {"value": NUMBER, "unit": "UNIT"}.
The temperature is {"value": 10, "unit": "°C"}
